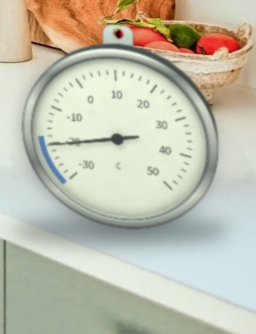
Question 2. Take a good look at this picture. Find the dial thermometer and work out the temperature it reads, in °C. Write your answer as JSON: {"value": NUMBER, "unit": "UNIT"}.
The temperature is {"value": -20, "unit": "°C"}
